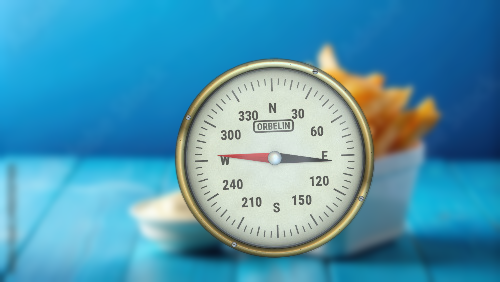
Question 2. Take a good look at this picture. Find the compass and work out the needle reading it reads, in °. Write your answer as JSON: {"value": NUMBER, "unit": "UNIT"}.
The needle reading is {"value": 275, "unit": "°"}
